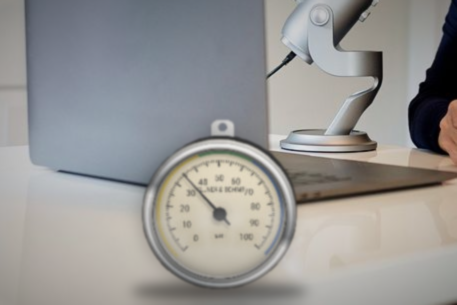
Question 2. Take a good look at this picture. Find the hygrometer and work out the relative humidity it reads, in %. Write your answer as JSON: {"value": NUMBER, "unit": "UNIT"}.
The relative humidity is {"value": 35, "unit": "%"}
